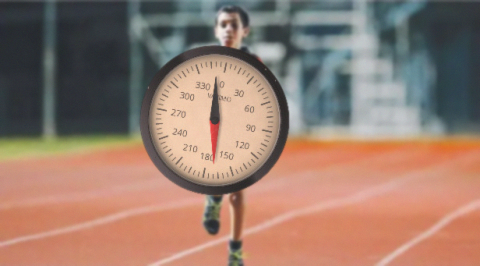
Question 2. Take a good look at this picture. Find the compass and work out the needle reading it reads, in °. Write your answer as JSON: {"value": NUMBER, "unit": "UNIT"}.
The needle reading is {"value": 170, "unit": "°"}
